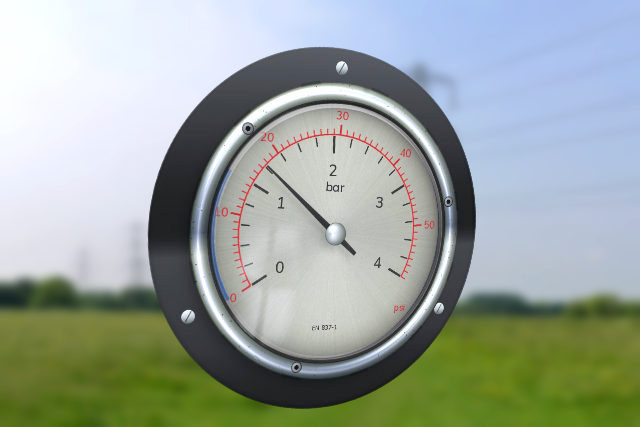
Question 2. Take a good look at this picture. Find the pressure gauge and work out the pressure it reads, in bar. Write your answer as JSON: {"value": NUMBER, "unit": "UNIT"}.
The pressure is {"value": 1.2, "unit": "bar"}
